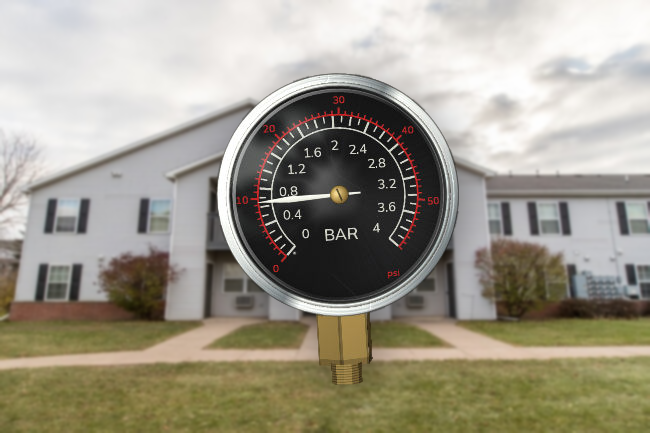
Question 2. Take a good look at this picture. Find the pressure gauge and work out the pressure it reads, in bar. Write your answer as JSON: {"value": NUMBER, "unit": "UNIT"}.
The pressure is {"value": 0.65, "unit": "bar"}
